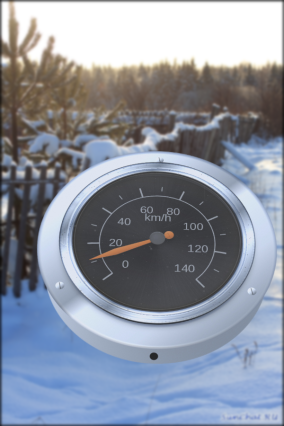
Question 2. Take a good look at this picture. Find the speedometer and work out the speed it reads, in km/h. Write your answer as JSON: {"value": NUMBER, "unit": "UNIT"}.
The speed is {"value": 10, "unit": "km/h"}
